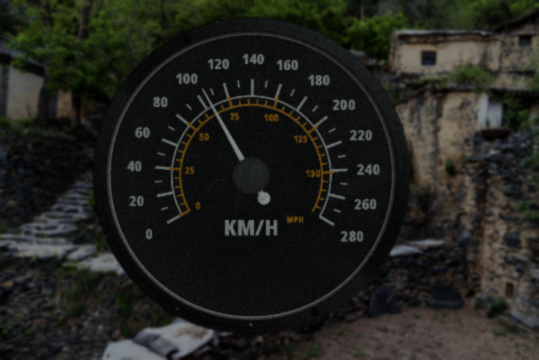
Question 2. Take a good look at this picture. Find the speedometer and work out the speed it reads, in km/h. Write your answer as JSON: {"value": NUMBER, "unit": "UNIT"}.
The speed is {"value": 105, "unit": "km/h"}
